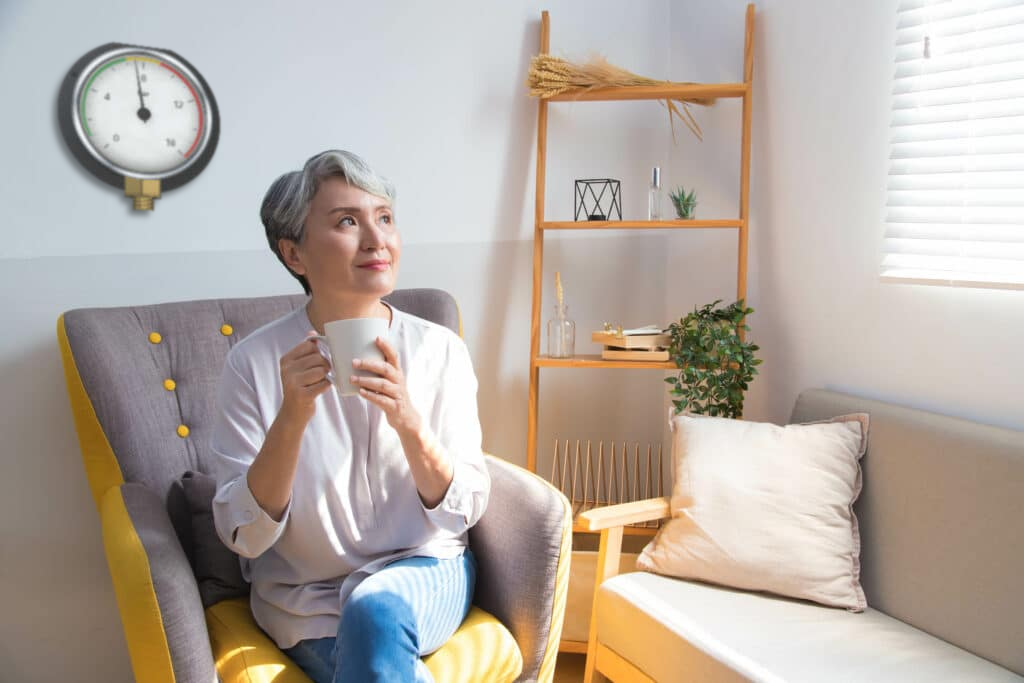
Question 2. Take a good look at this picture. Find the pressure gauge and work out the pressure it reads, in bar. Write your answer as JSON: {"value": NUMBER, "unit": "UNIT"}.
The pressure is {"value": 7.5, "unit": "bar"}
